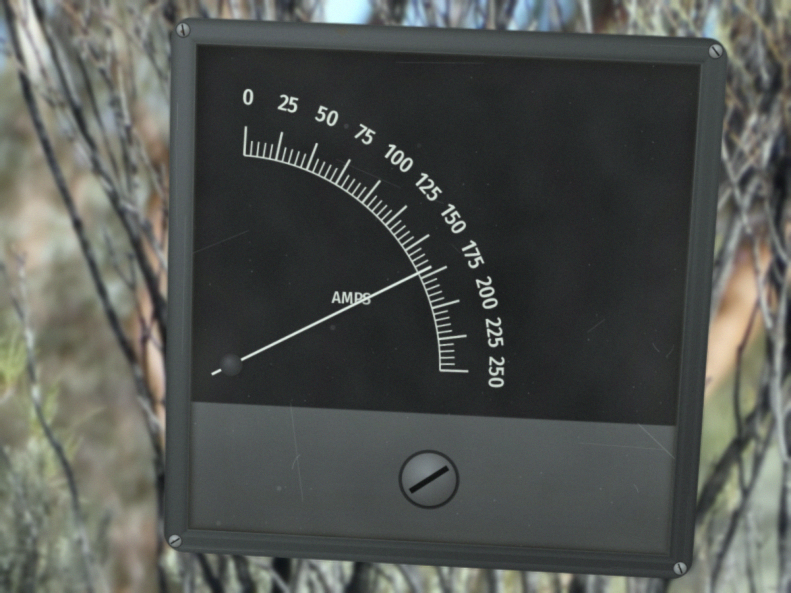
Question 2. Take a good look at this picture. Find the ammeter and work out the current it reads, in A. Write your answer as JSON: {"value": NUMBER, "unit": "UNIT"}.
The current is {"value": 170, "unit": "A"}
